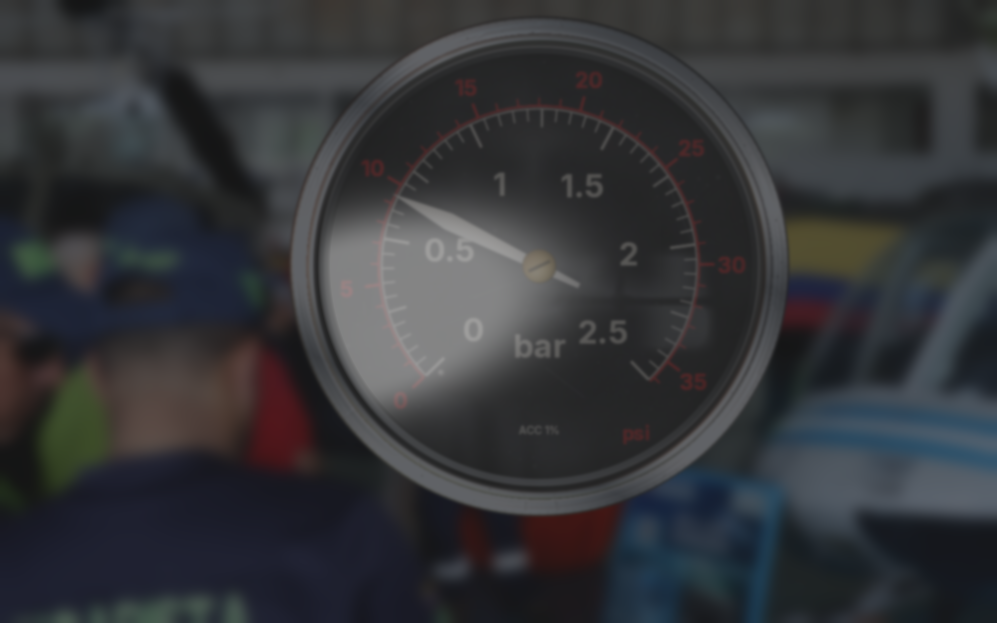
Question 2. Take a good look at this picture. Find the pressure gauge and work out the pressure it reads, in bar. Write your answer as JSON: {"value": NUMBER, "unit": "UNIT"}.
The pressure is {"value": 0.65, "unit": "bar"}
